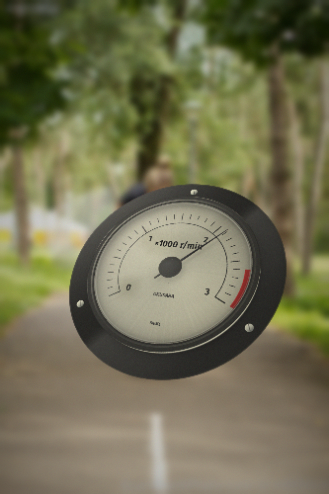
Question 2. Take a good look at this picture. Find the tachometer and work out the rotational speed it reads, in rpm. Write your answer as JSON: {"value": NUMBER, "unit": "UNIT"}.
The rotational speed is {"value": 2100, "unit": "rpm"}
